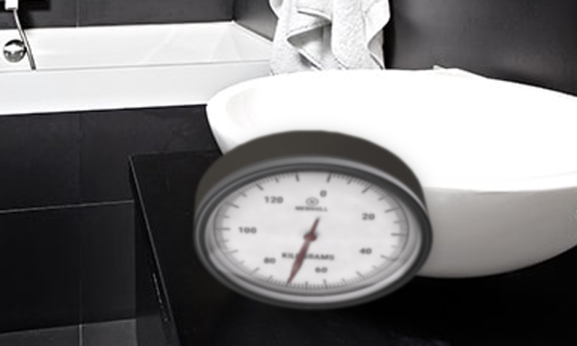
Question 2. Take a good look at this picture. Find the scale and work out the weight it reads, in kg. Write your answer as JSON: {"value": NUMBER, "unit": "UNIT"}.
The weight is {"value": 70, "unit": "kg"}
